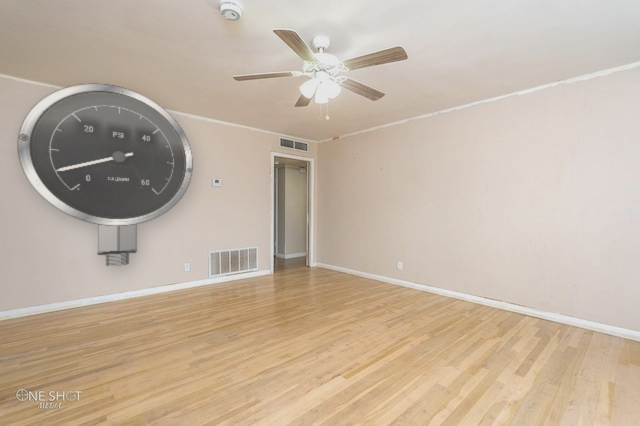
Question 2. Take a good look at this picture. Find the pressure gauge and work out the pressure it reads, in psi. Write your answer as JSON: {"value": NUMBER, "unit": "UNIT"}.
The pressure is {"value": 5, "unit": "psi"}
